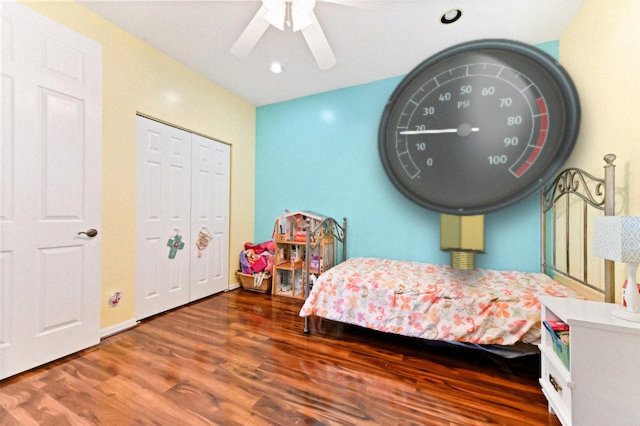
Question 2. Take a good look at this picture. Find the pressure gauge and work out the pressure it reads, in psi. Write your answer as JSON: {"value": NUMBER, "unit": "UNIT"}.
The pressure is {"value": 17.5, "unit": "psi"}
